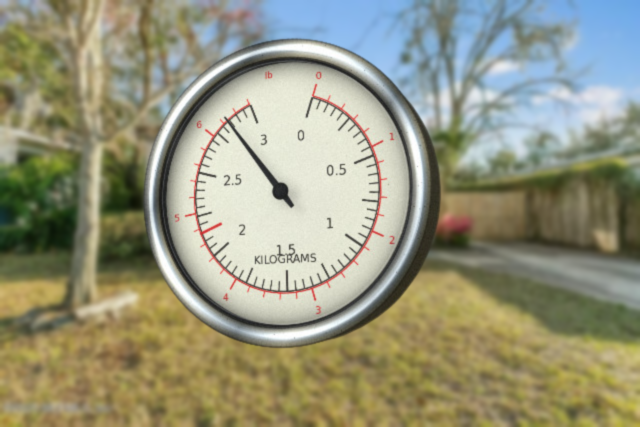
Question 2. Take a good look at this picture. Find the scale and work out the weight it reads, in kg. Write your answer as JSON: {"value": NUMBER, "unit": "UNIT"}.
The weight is {"value": 2.85, "unit": "kg"}
